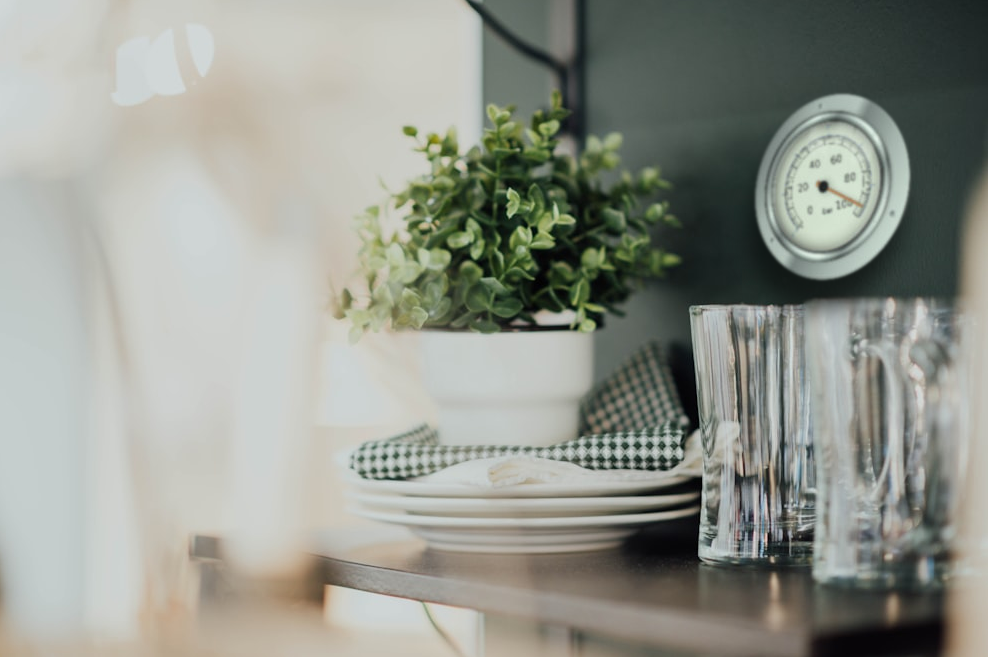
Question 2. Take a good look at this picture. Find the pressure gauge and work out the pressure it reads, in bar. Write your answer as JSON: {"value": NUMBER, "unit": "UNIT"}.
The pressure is {"value": 95, "unit": "bar"}
